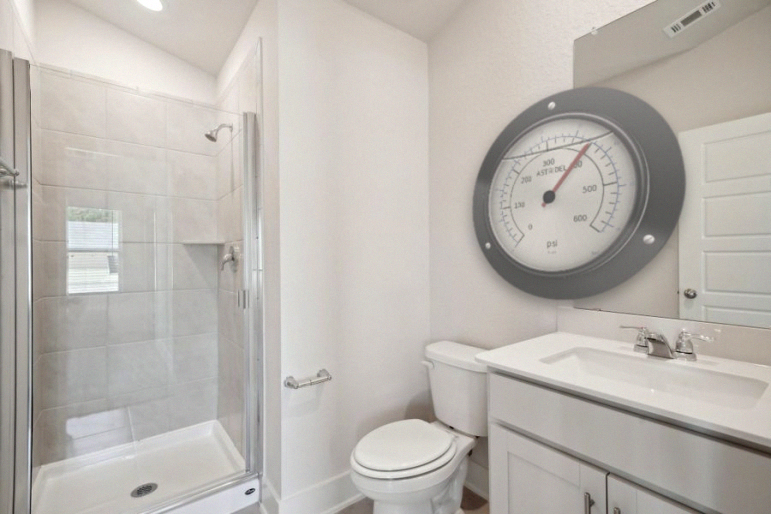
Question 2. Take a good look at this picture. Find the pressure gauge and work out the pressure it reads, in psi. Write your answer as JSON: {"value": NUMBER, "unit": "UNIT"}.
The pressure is {"value": 400, "unit": "psi"}
